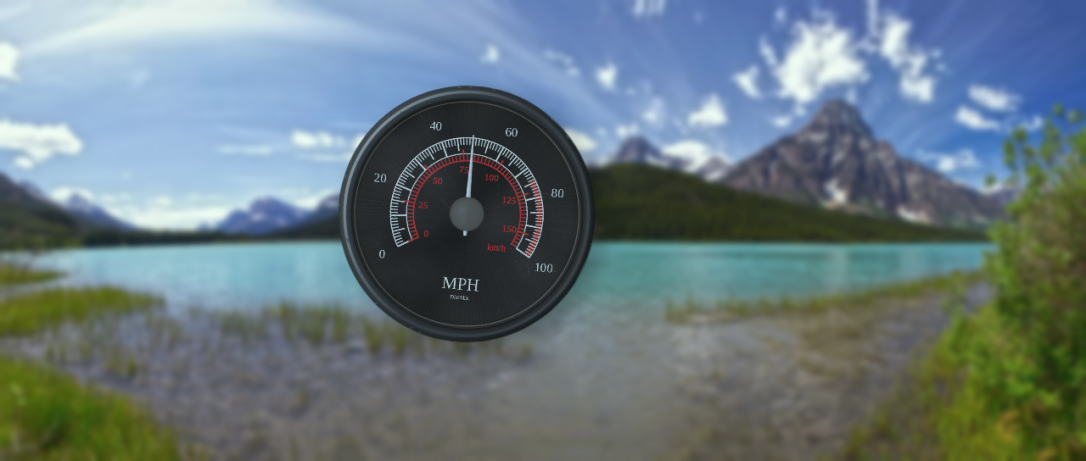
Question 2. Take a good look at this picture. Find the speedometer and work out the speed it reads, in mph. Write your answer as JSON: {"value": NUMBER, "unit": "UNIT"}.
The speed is {"value": 50, "unit": "mph"}
